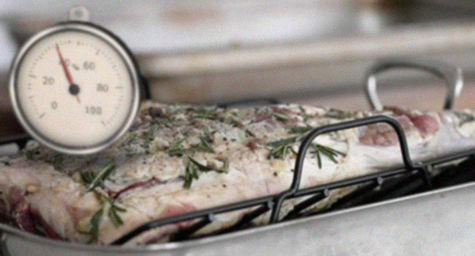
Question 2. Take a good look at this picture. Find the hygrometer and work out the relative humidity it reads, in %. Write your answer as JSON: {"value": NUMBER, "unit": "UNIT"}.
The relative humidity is {"value": 40, "unit": "%"}
